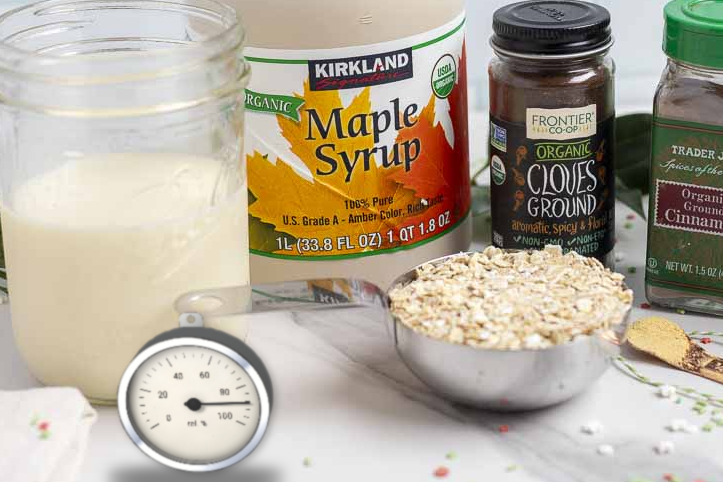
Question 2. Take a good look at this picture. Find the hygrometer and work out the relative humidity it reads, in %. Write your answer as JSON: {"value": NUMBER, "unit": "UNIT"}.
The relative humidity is {"value": 88, "unit": "%"}
